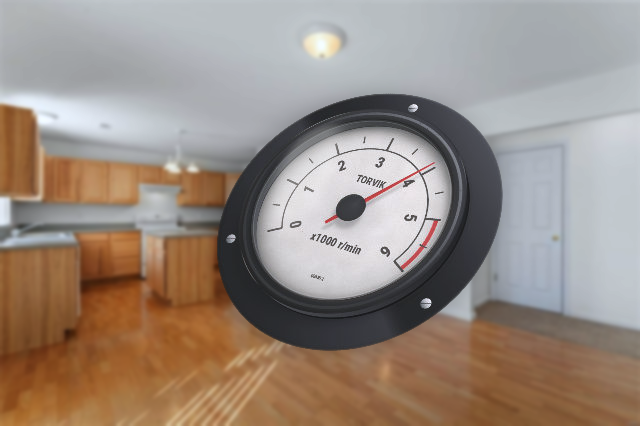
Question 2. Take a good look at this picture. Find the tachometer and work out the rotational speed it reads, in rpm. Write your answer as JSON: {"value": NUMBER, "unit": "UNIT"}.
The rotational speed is {"value": 4000, "unit": "rpm"}
